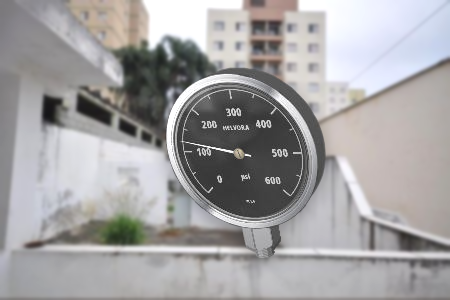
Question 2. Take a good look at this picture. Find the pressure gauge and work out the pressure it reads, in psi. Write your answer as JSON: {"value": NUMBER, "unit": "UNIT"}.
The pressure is {"value": 125, "unit": "psi"}
